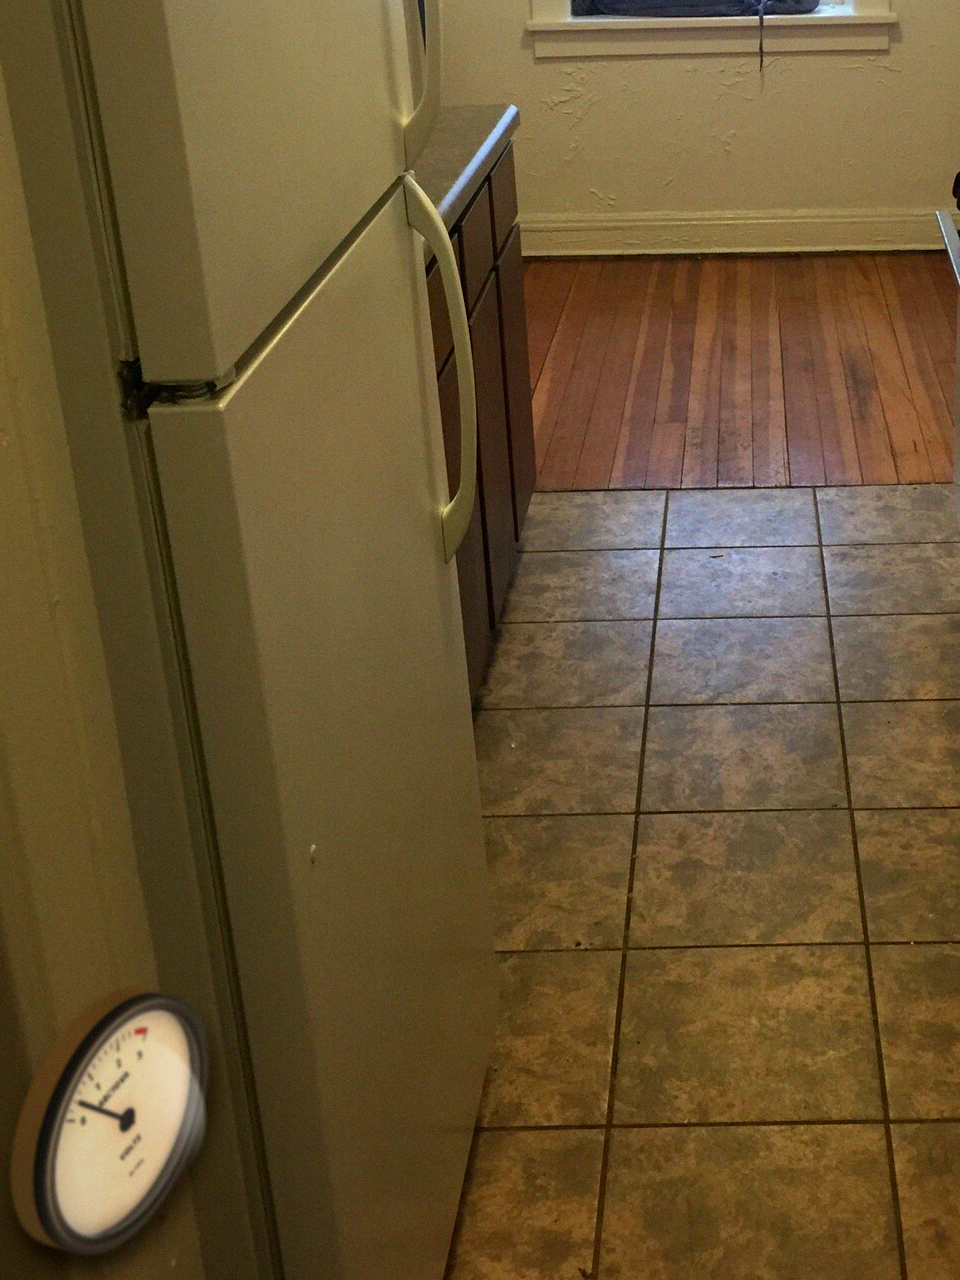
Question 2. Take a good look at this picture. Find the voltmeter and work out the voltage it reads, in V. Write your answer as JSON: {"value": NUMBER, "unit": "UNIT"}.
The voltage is {"value": 0.4, "unit": "V"}
